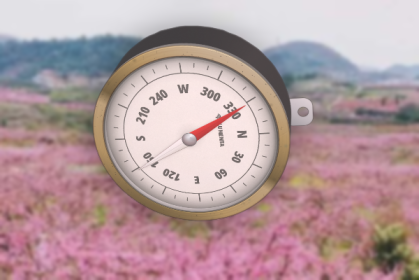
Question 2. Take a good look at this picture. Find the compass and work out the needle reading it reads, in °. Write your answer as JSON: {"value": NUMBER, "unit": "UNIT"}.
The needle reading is {"value": 330, "unit": "°"}
